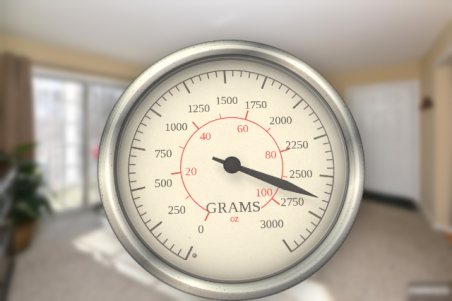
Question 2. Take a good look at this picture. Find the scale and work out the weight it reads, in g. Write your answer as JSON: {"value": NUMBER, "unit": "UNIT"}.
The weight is {"value": 2650, "unit": "g"}
